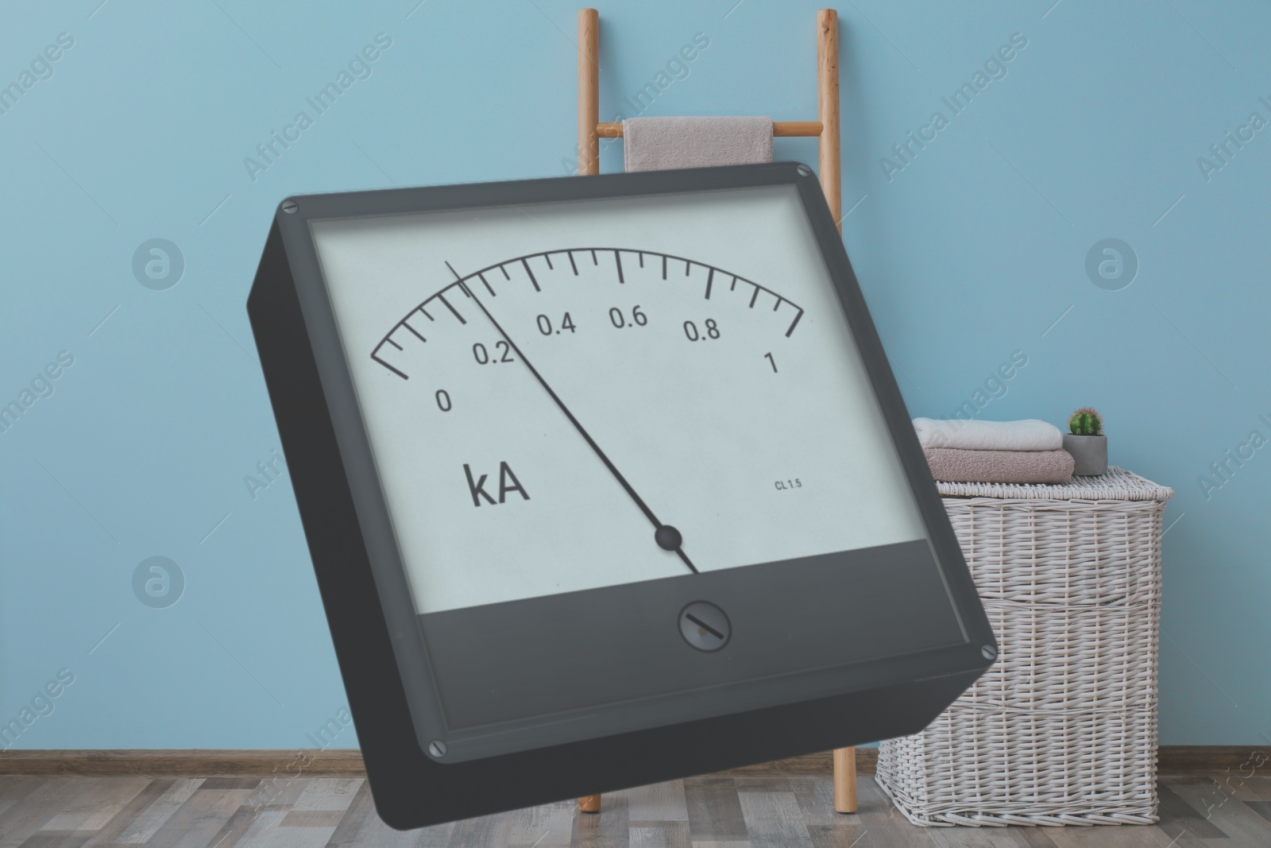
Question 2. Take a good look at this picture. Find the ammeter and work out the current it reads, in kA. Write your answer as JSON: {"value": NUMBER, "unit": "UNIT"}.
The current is {"value": 0.25, "unit": "kA"}
